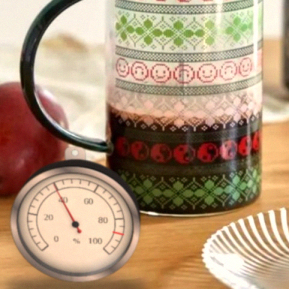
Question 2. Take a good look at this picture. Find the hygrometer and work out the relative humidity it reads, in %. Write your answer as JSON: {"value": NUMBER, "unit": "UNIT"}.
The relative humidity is {"value": 40, "unit": "%"}
